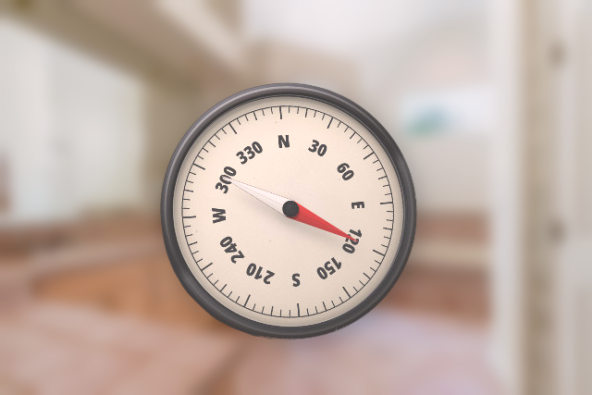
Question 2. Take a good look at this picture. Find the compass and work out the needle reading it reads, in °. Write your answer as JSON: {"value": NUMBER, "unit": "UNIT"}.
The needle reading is {"value": 120, "unit": "°"}
